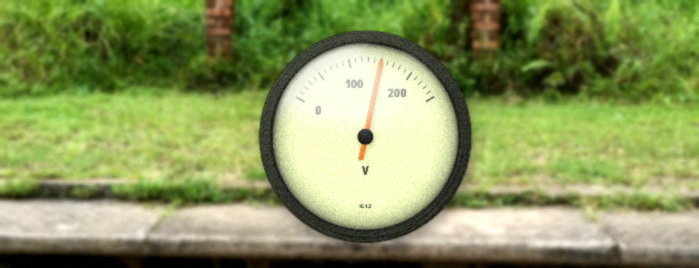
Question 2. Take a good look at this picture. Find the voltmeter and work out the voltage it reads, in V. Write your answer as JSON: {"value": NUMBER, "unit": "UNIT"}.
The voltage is {"value": 150, "unit": "V"}
